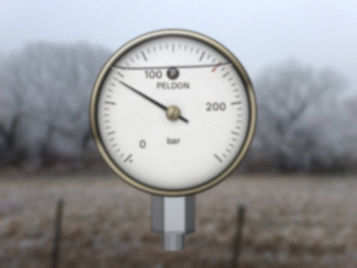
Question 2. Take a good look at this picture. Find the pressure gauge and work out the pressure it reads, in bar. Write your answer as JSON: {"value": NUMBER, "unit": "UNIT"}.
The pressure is {"value": 70, "unit": "bar"}
